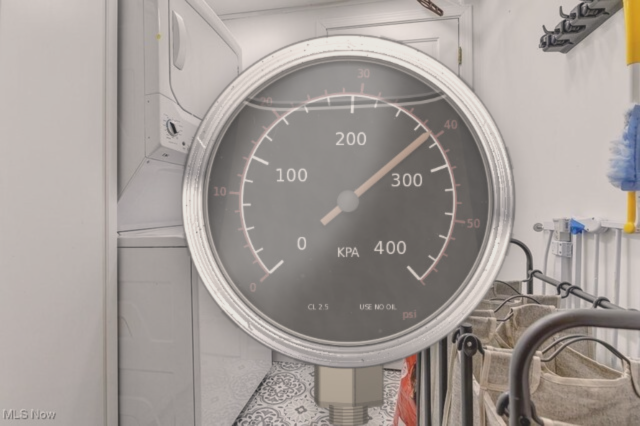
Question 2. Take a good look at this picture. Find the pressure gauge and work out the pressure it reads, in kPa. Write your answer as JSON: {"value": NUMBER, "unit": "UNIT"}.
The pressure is {"value": 270, "unit": "kPa"}
